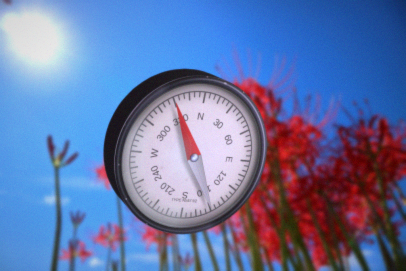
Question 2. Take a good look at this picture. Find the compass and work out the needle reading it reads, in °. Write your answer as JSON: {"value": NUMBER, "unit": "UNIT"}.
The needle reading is {"value": 330, "unit": "°"}
